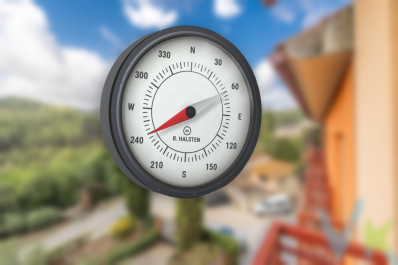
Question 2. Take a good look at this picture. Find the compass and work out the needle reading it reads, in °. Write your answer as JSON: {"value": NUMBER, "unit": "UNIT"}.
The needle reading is {"value": 240, "unit": "°"}
